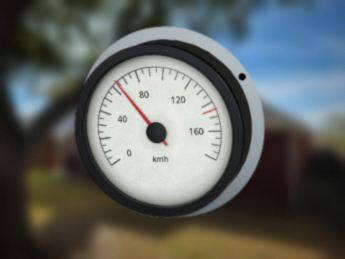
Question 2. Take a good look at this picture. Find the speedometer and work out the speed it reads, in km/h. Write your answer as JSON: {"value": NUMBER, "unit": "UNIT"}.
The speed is {"value": 65, "unit": "km/h"}
